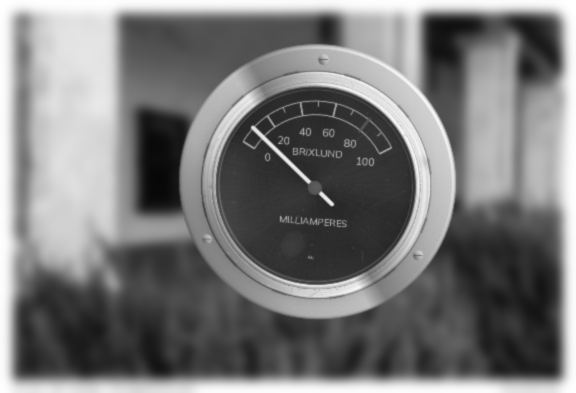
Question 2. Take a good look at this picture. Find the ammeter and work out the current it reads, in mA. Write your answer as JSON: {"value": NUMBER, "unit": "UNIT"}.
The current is {"value": 10, "unit": "mA"}
